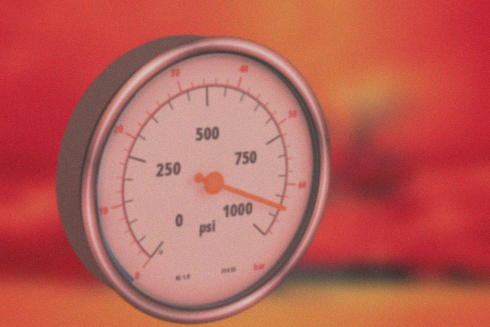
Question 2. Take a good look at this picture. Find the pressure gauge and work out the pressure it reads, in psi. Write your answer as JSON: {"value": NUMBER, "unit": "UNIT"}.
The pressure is {"value": 925, "unit": "psi"}
